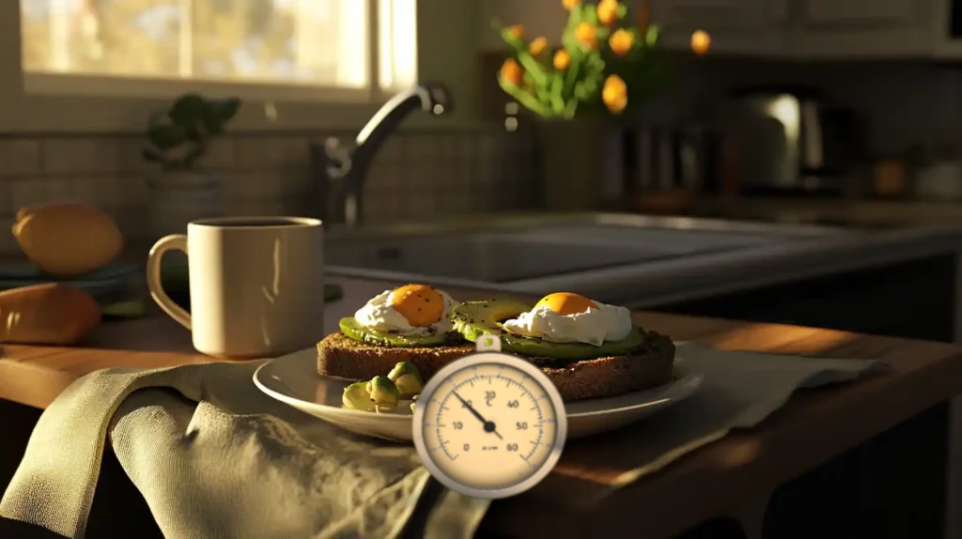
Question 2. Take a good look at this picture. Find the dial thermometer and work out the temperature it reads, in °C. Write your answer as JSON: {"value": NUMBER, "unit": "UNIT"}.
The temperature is {"value": 20, "unit": "°C"}
